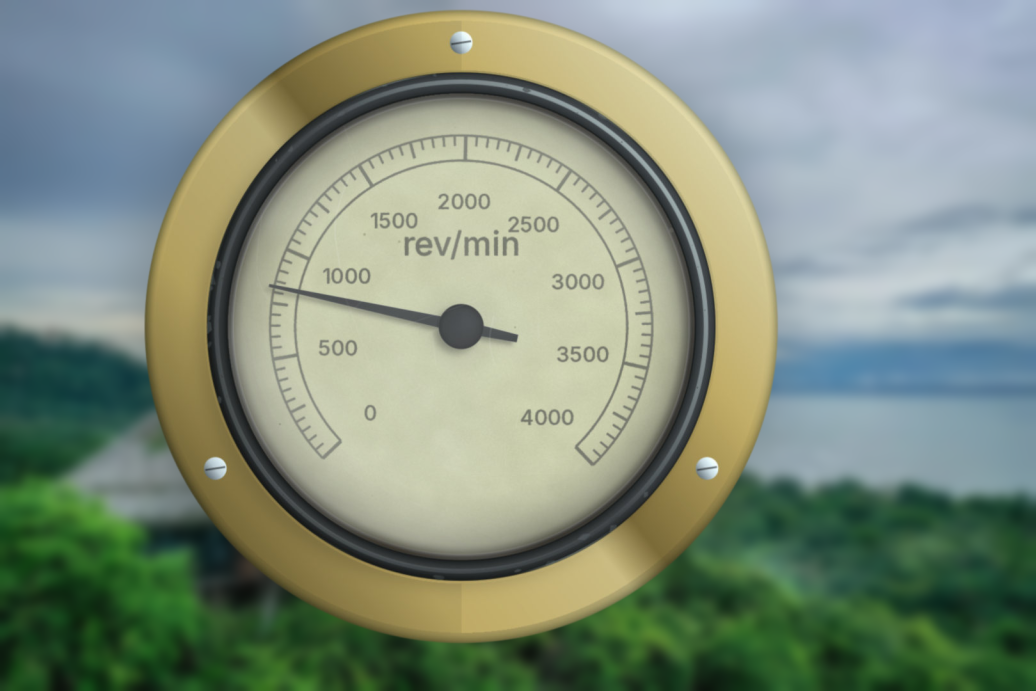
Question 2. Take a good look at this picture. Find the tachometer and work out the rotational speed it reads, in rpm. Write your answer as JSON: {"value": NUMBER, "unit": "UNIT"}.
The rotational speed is {"value": 825, "unit": "rpm"}
